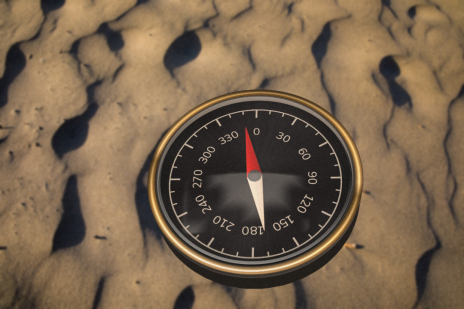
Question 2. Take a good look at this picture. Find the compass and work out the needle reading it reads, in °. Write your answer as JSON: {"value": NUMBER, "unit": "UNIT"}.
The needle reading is {"value": 350, "unit": "°"}
